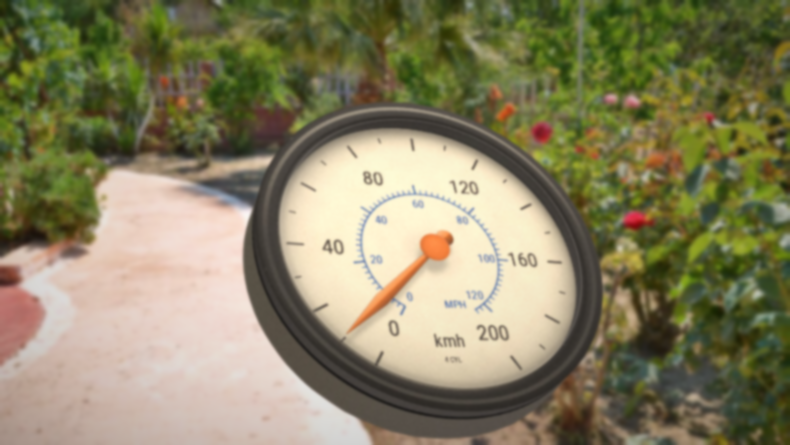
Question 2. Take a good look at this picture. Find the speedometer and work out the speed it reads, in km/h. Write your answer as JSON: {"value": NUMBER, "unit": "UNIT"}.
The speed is {"value": 10, "unit": "km/h"}
